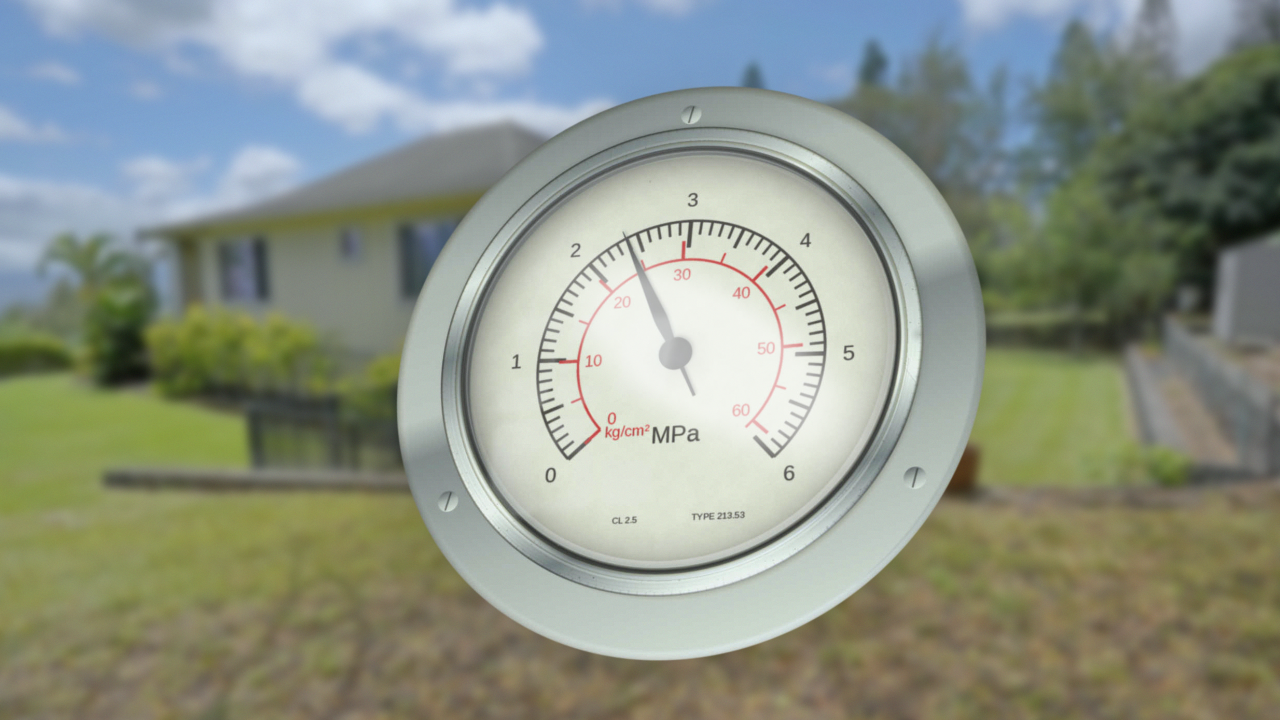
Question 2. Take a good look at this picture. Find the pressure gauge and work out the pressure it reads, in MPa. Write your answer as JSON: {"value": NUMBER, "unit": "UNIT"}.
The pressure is {"value": 2.4, "unit": "MPa"}
